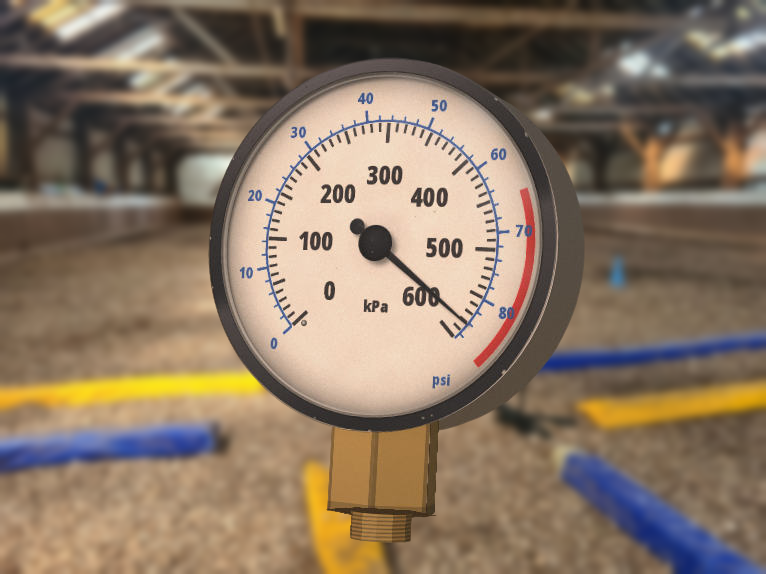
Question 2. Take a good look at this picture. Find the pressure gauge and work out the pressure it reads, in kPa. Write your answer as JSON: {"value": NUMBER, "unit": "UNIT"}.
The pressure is {"value": 580, "unit": "kPa"}
